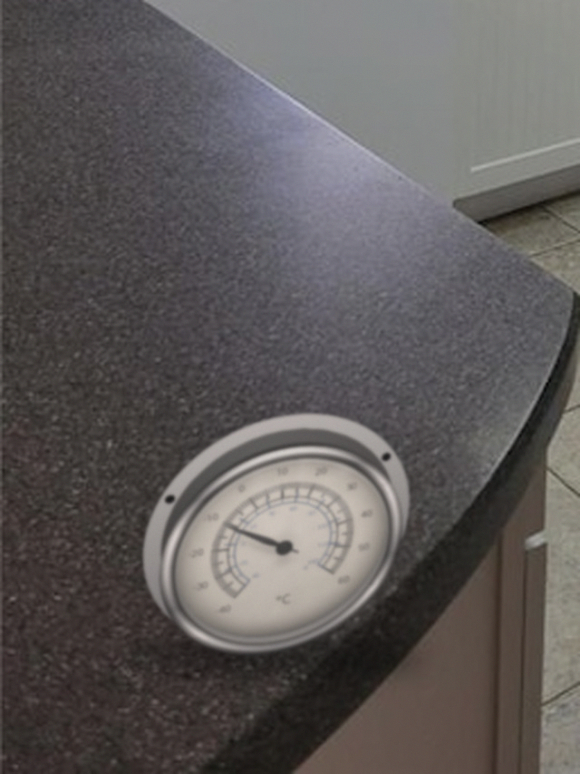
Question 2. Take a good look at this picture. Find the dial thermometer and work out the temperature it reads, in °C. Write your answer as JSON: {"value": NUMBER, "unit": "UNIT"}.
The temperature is {"value": -10, "unit": "°C"}
